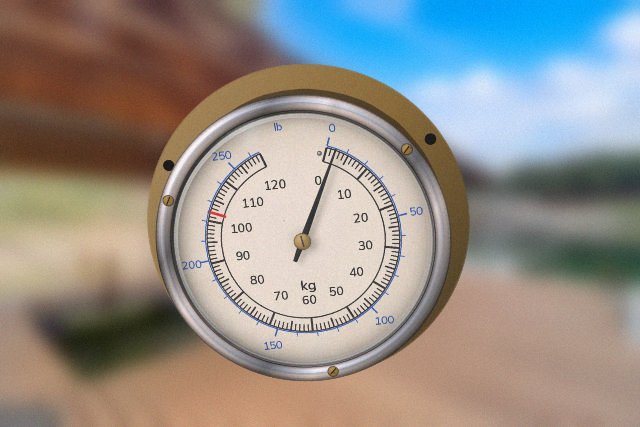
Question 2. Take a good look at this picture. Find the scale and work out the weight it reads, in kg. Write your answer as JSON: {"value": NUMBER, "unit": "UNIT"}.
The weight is {"value": 2, "unit": "kg"}
